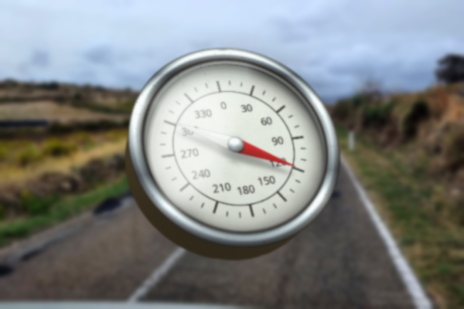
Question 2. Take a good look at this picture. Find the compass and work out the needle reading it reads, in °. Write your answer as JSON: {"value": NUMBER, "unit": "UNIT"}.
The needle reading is {"value": 120, "unit": "°"}
